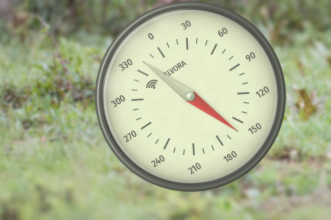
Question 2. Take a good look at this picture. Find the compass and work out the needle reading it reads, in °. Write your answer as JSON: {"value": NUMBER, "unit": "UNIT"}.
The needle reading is {"value": 160, "unit": "°"}
